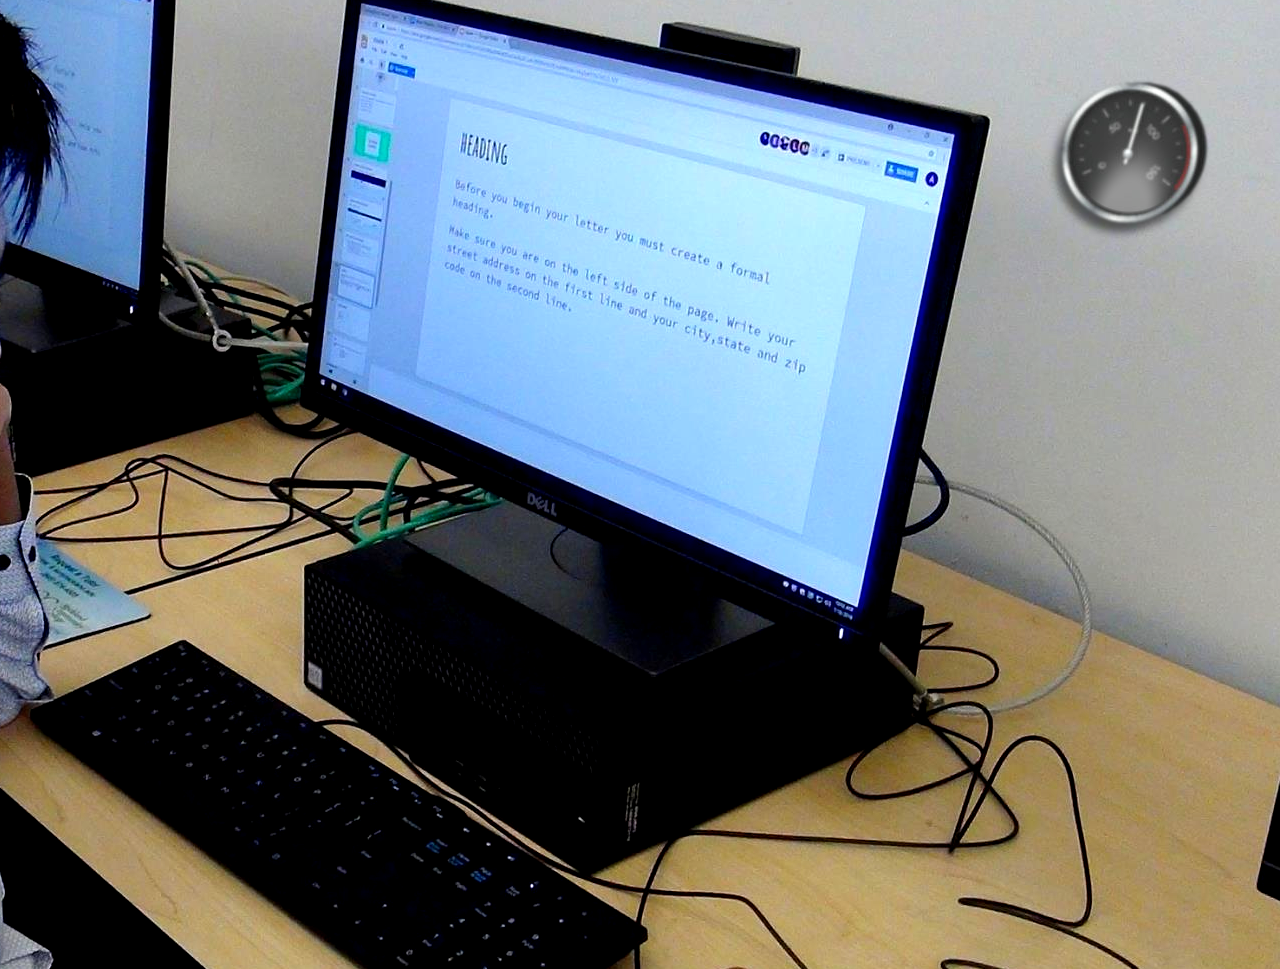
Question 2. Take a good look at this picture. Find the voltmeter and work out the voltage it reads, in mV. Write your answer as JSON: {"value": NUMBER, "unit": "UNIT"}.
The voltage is {"value": 80, "unit": "mV"}
